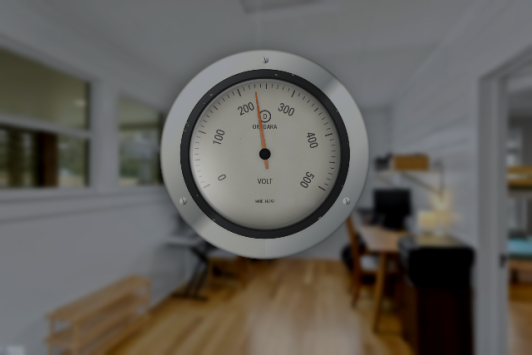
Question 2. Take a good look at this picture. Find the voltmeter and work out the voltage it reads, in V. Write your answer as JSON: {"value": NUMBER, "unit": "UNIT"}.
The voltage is {"value": 230, "unit": "V"}
